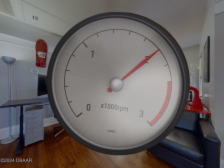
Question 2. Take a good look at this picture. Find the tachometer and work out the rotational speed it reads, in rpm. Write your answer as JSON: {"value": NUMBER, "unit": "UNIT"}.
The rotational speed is {"value": 2000, "unit": "rpm"}
